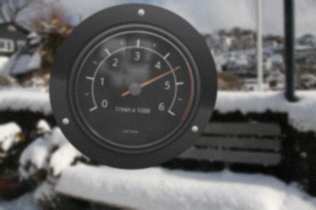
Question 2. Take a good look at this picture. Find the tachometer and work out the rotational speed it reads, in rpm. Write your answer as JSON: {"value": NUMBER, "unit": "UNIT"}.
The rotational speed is {"value": 4500, "unit": "rpm"}
